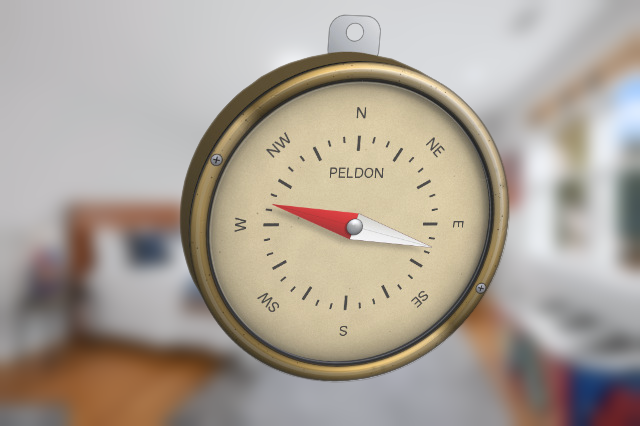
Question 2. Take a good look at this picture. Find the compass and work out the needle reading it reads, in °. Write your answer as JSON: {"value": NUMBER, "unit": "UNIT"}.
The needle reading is {"value": 285, "unit": "°"}
